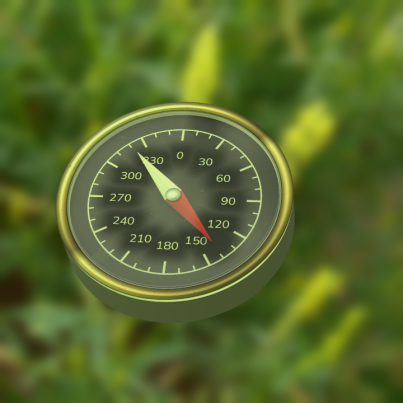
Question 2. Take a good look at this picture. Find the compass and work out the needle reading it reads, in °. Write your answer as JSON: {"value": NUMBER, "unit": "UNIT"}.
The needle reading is {"value": 140, "unit": "°"}
